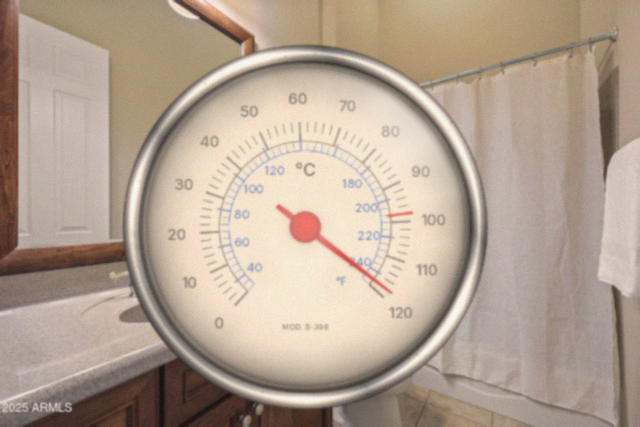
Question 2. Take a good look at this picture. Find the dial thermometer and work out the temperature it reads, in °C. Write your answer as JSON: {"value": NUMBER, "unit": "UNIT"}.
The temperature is {"value": 118, "unit": "°C"}
